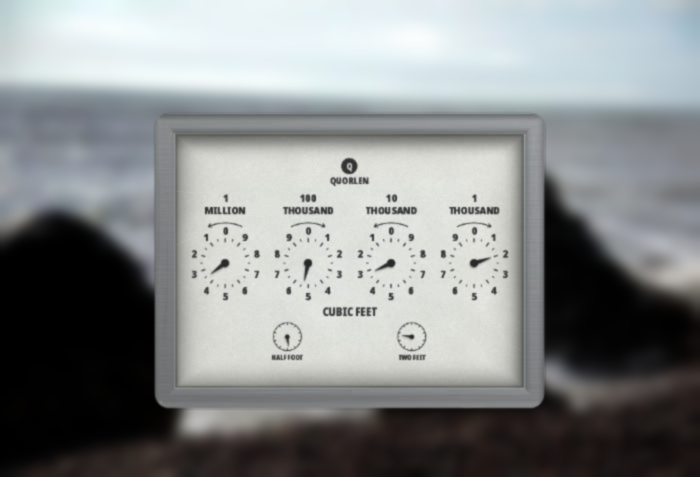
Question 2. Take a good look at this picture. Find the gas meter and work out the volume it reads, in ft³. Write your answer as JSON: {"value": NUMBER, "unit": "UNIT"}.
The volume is {"value": 353200, "unit": "ft³"}
